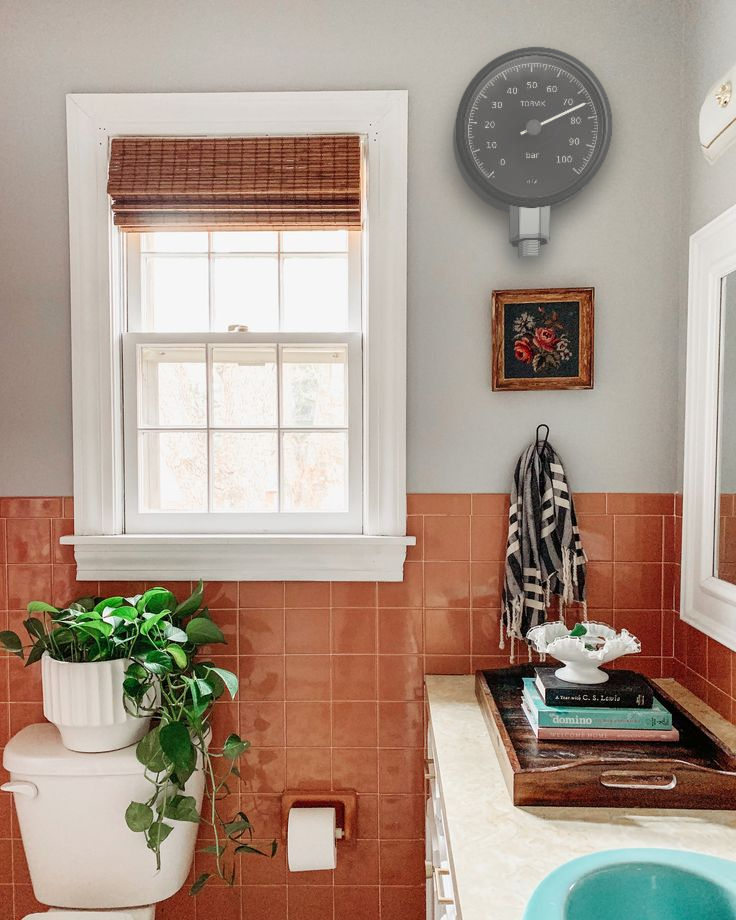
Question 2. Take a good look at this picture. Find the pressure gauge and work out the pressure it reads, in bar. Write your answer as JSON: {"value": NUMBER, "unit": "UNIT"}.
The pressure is {"value": 75, "unit": "bar"}
